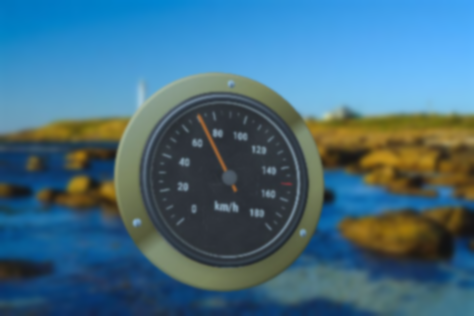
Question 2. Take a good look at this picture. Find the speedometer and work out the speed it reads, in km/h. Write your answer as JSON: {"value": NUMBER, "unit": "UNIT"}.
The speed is {"value": 70, "unit": "km/h"}
